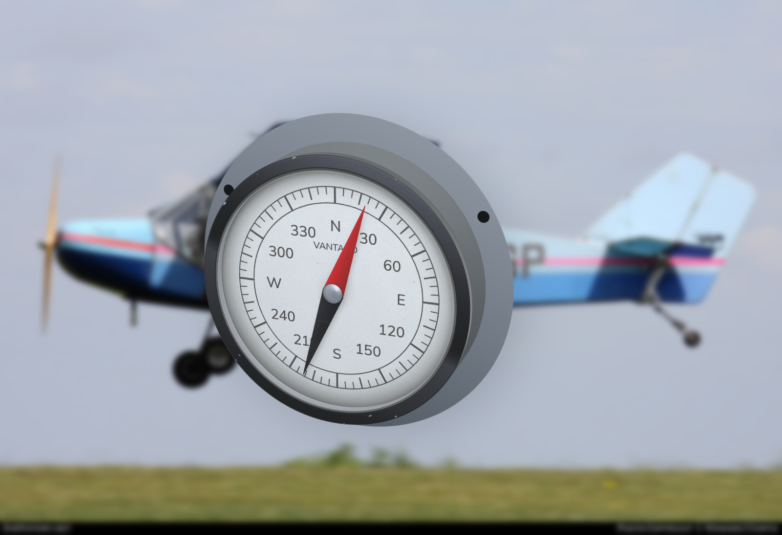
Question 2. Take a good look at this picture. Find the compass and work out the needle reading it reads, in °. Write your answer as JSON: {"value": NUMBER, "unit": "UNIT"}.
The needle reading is {"value": 20, "unit": "°"}
